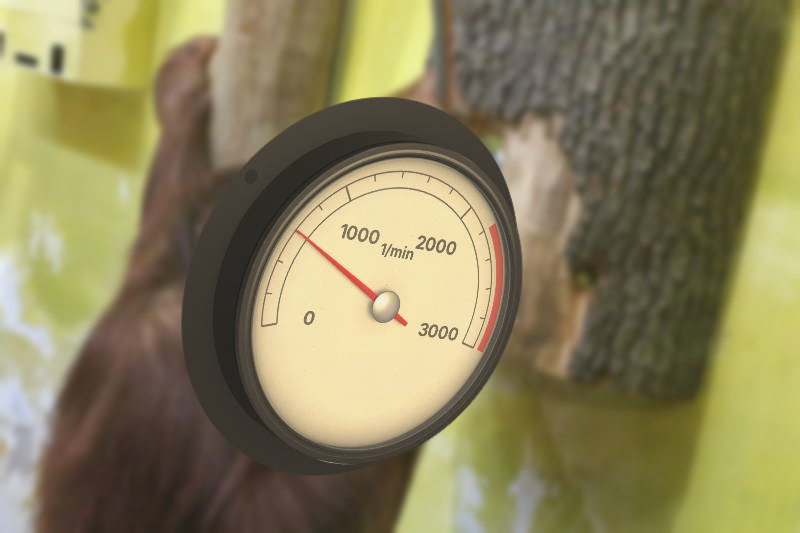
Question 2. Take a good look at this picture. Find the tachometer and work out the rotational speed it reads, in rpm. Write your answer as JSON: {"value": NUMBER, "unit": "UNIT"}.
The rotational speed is {"value": 600, "unit": "rpm"}
